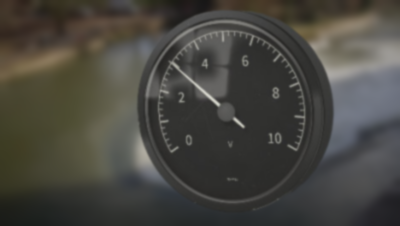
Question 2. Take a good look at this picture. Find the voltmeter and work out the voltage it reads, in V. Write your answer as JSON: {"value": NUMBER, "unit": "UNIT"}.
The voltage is {"value": 3, "unit": "V"}
